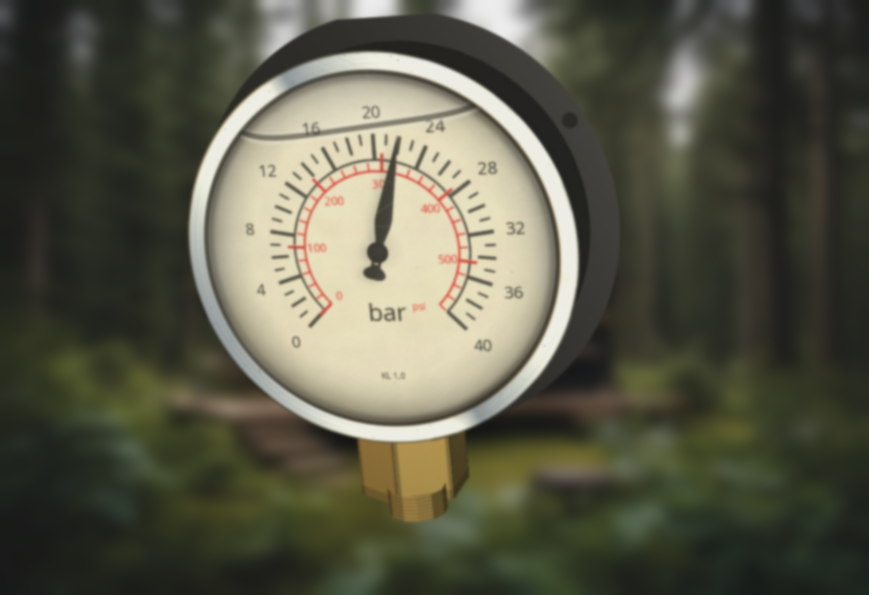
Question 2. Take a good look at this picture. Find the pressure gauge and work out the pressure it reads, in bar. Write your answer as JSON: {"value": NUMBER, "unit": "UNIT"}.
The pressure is {"value": 22, "unit": "bar"}
